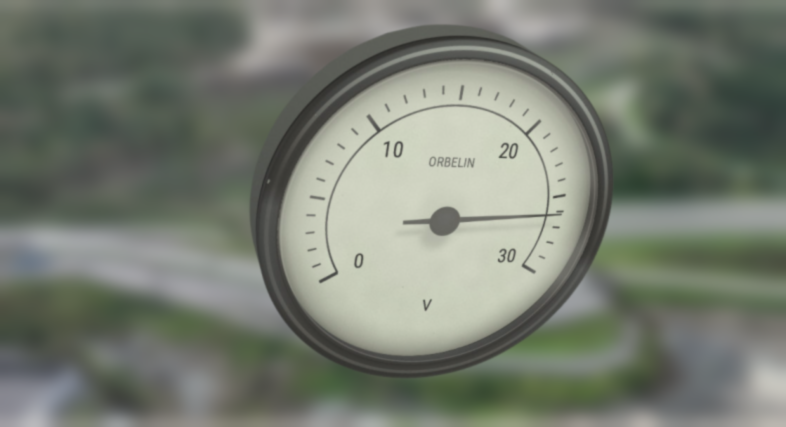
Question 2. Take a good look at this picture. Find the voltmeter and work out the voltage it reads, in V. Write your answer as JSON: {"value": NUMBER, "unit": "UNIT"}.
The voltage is {"value": 26, "unit": "V"}
